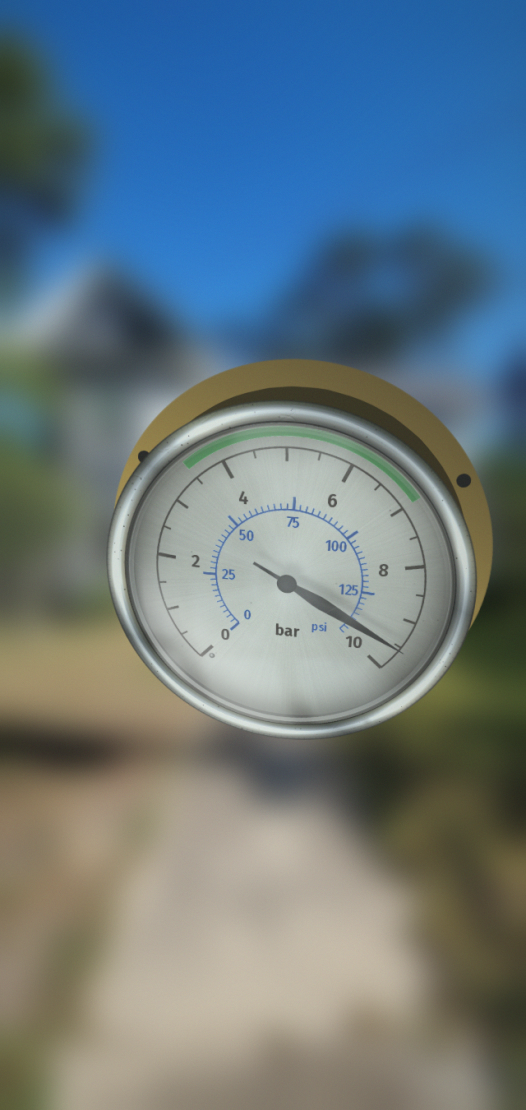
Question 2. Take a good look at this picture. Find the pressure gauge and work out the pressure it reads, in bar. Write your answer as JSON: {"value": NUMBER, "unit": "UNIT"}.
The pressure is {"value": 9.5, "unit": "bar"}
